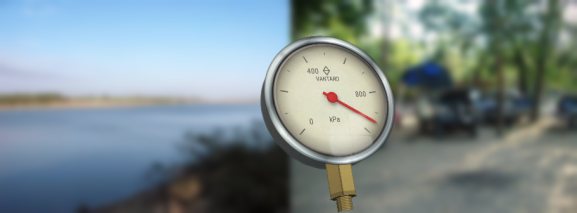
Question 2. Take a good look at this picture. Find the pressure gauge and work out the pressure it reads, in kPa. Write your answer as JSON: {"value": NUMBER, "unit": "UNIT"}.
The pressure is {"value": 950, "unit": "kPa"}
